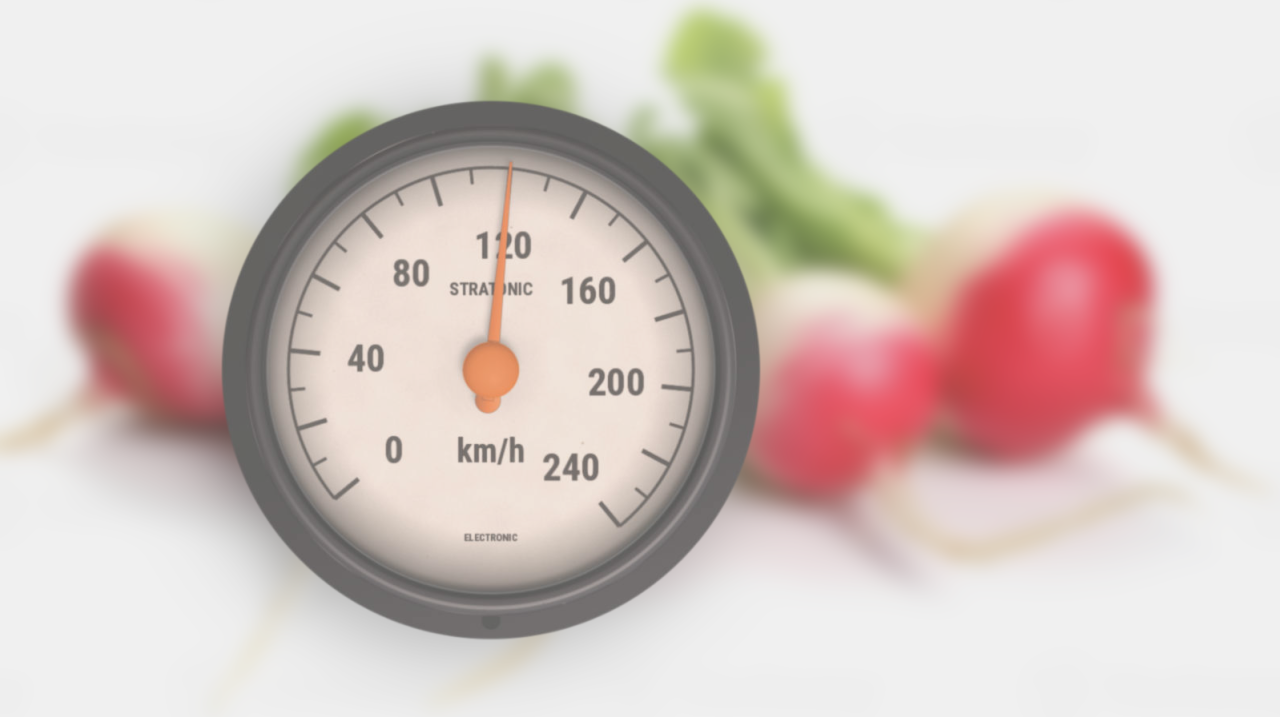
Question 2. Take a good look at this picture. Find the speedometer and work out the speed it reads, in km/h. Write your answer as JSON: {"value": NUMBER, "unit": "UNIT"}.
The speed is {"value": 120, "unit": "km/h"}
